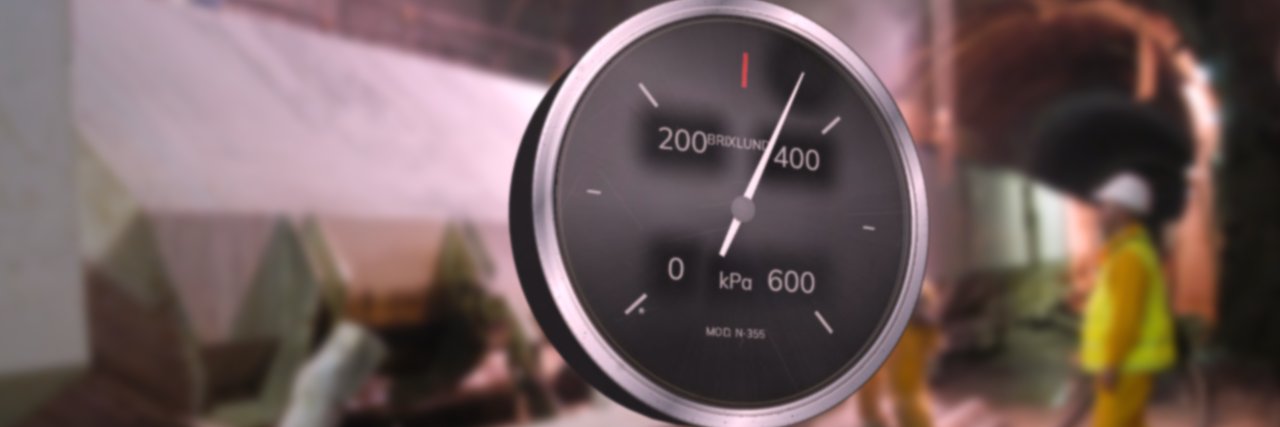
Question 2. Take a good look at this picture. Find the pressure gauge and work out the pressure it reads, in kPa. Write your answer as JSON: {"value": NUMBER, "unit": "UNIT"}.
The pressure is {"value": 350, "unit": "kPa"}
